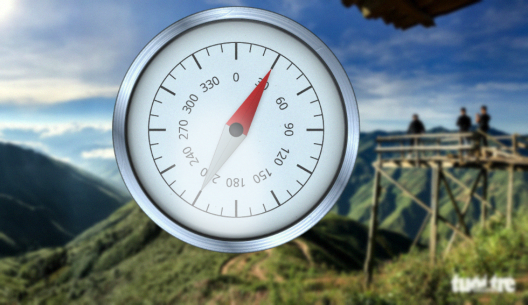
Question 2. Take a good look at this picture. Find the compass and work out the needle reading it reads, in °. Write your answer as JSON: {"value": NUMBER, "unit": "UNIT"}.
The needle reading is {"value": 30, "unit": "°"}
